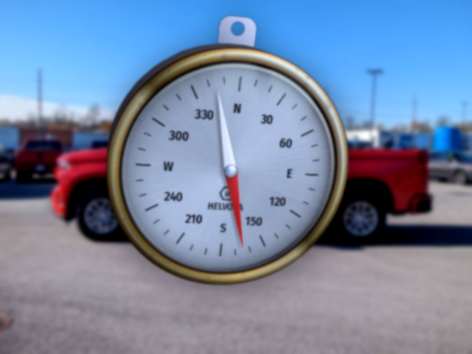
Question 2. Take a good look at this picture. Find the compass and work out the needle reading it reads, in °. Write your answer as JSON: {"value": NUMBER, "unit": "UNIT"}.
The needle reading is {"value": 165, "unit": "°"}
